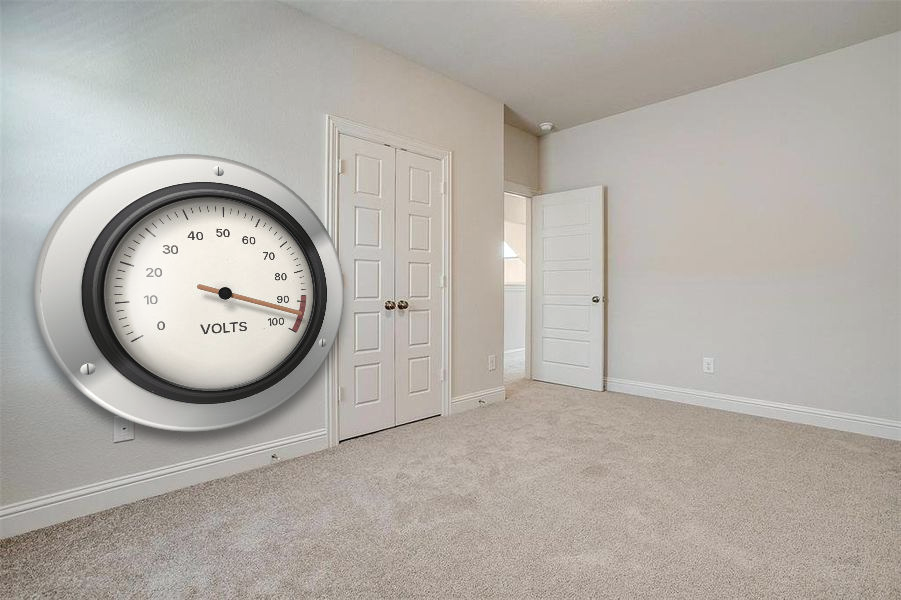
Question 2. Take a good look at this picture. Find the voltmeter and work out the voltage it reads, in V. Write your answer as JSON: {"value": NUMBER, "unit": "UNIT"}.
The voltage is {"value": 94, "unit": "V"}
